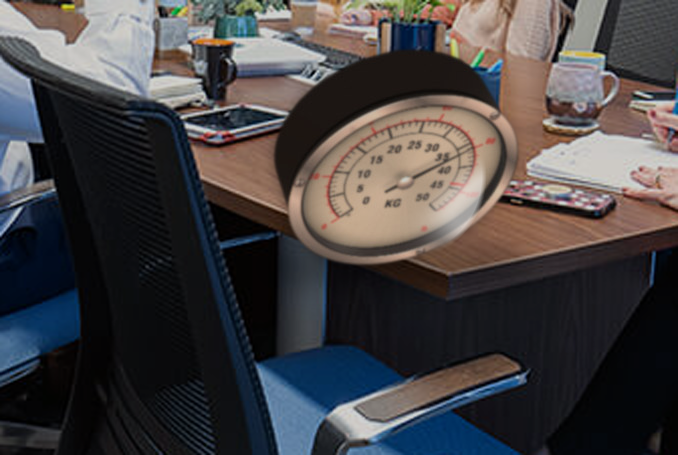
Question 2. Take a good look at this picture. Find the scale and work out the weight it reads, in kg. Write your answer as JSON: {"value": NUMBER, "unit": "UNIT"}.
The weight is {"value": 35, "unit": "kg"}
